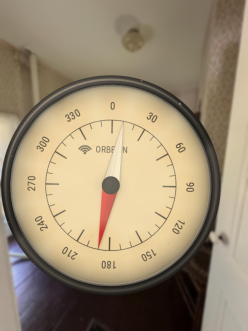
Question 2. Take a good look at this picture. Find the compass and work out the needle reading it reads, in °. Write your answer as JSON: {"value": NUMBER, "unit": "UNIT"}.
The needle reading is {"value": 190, "unit": "°"}
